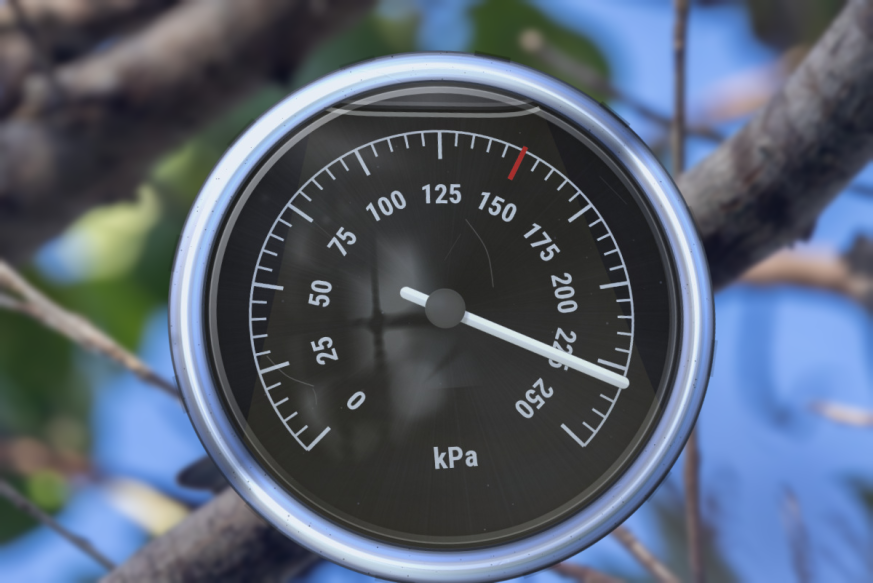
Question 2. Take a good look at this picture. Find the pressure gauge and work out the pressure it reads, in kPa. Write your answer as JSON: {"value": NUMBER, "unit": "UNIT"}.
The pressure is {"value": 230, "unit": "kPa"}
